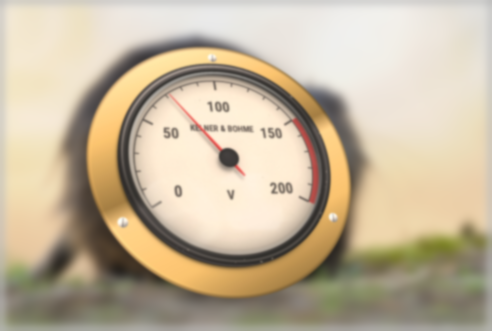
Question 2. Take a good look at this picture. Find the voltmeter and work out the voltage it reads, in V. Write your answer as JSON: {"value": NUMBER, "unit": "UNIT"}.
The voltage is {"value": 70, "unit": "V"}
